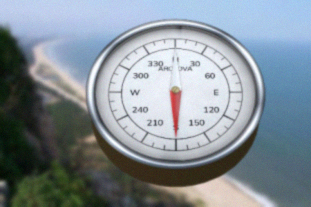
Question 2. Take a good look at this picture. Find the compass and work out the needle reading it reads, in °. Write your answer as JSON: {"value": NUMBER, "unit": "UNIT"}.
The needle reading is {"value": 180, "unit": "°"}
